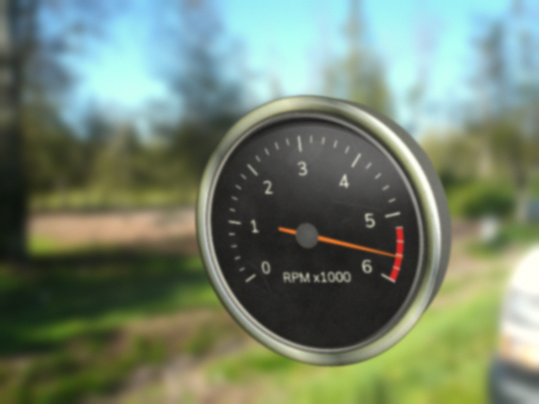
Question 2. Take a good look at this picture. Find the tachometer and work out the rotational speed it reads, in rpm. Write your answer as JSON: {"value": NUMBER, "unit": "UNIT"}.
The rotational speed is {"value": 5600, "unit": "rpm"}
